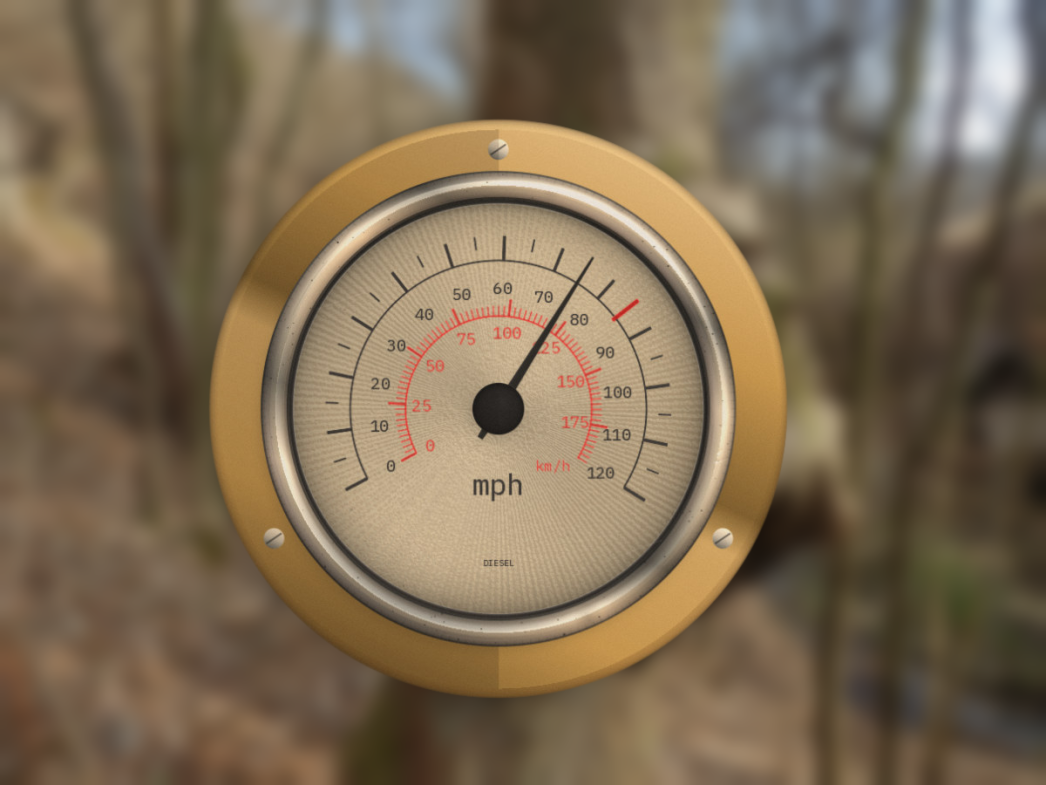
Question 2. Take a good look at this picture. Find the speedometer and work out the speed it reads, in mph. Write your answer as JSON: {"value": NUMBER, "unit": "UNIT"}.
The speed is {"value": 75, "unit": "mph"}
